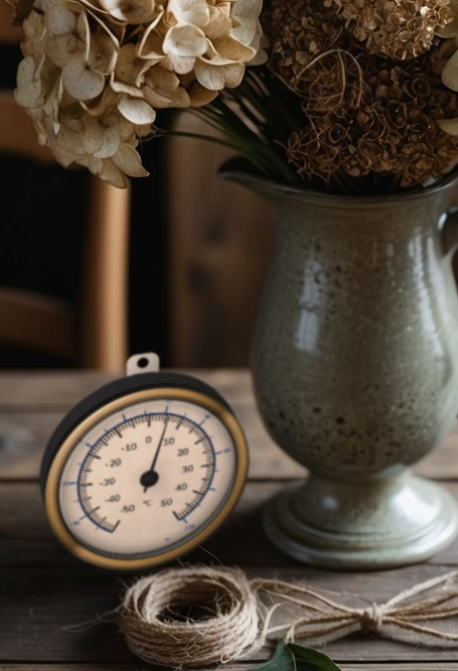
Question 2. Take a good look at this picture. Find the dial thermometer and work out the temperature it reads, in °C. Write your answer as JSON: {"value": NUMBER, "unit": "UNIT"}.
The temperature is {"value": 5, "unit": "°C"}
